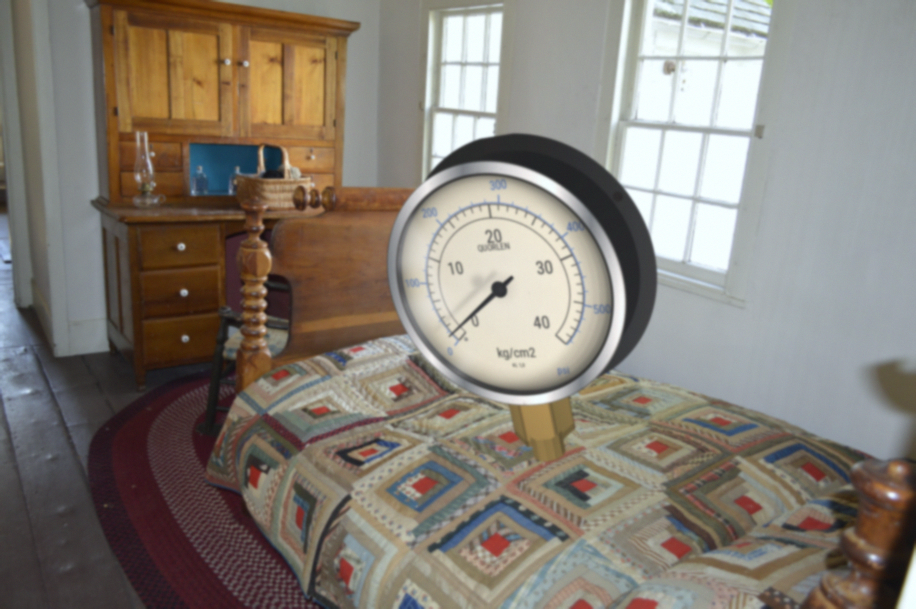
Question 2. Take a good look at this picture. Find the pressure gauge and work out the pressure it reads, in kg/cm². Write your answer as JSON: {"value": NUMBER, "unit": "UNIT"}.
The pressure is {"value": 1, "unit": "kg/cm²"}
